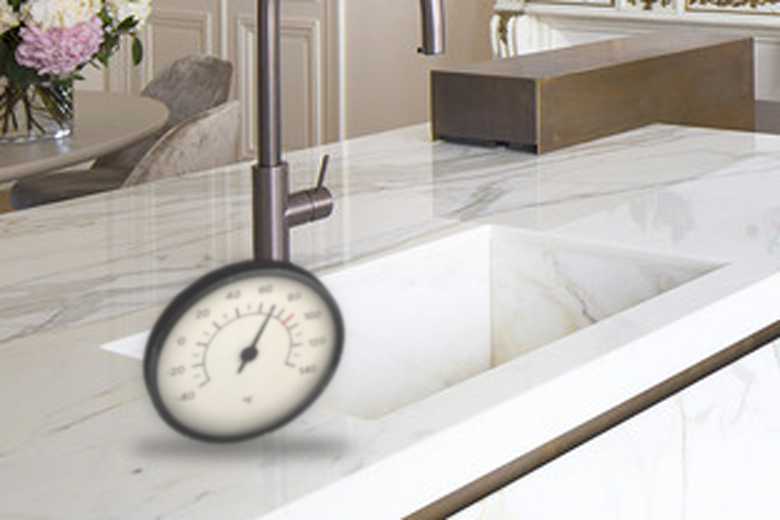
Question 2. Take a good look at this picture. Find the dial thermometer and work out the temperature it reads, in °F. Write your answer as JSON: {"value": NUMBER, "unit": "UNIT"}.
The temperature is {"value": 70, "unit": "°F"}
